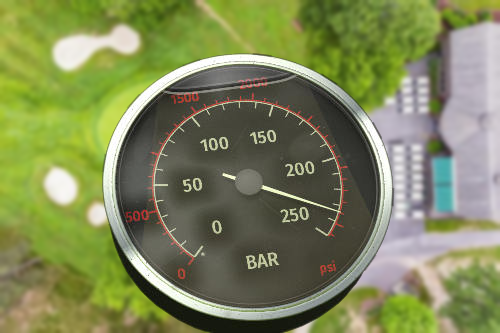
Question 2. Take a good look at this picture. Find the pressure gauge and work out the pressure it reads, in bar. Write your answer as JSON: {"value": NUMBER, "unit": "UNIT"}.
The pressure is {"value": 235, "unit": "bar"}
